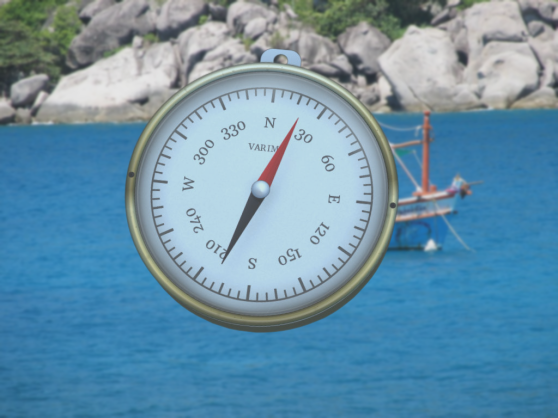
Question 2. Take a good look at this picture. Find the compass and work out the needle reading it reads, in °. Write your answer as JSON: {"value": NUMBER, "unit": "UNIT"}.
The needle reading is {"value": 20, "unit": "°"}
